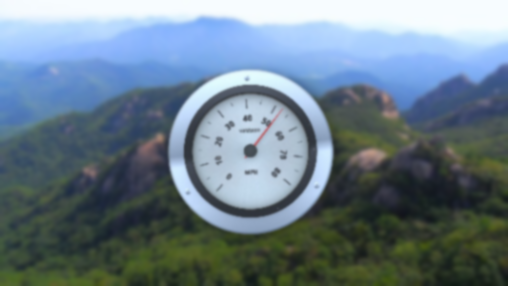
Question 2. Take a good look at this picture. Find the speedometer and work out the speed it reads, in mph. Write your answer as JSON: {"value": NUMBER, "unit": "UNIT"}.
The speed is {"value": 52.5, "unit": "mph"}
